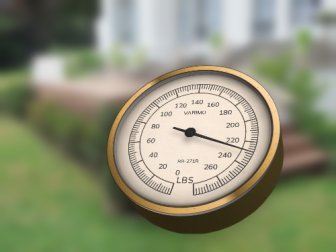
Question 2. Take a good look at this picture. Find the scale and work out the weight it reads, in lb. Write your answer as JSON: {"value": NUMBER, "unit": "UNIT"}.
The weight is {"value": 230, "unit": "lb"}
